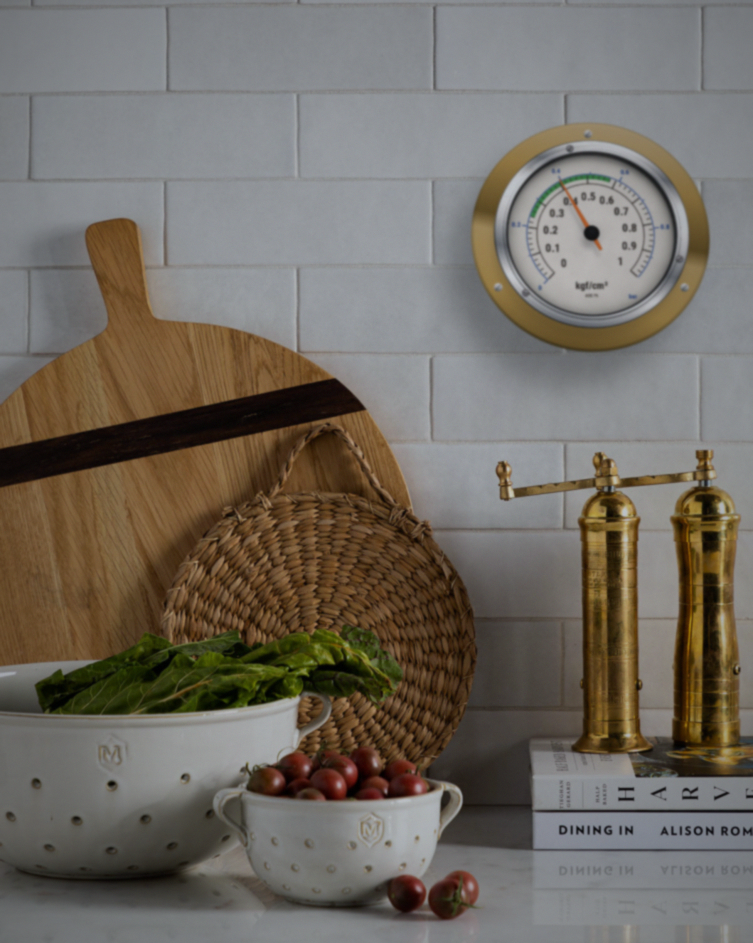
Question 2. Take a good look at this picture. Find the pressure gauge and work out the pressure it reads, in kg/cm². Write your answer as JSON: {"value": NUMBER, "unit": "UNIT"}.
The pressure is {"value": 0.4, "unit": "kg/cm²"}
